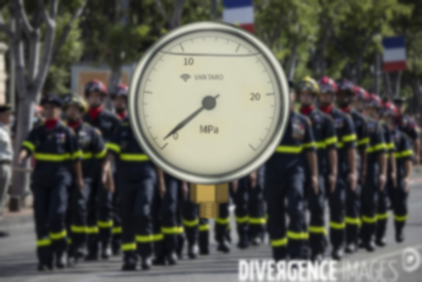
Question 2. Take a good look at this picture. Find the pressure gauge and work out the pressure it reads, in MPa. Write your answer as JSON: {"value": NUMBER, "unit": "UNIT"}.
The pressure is {"value": 0.5, "unit": "MPa"}
